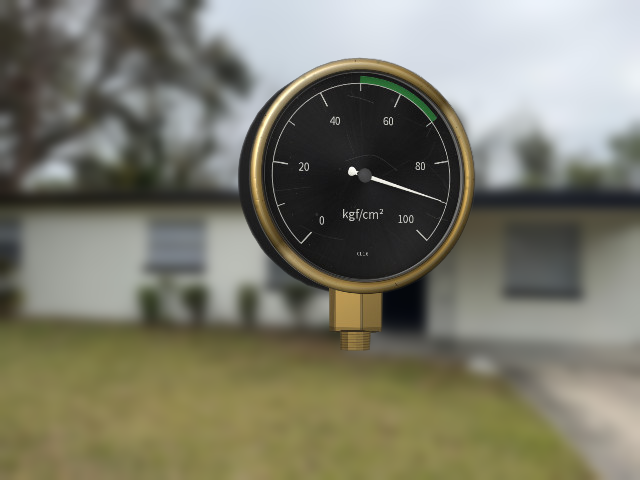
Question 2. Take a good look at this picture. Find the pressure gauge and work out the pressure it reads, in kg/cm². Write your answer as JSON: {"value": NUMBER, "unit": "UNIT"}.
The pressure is {"value": 90, "unit": "kg/cm²"}
